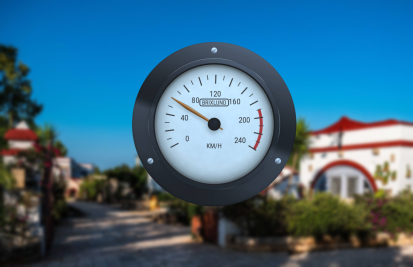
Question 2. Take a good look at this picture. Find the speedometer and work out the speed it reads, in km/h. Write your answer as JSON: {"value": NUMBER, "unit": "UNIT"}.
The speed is {"value": 60, "unit": "km/h"}
